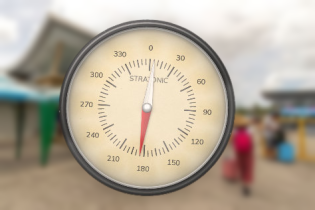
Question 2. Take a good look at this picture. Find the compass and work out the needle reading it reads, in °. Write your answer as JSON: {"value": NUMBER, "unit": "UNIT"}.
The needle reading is {"value": 185, "unit": "°"}
